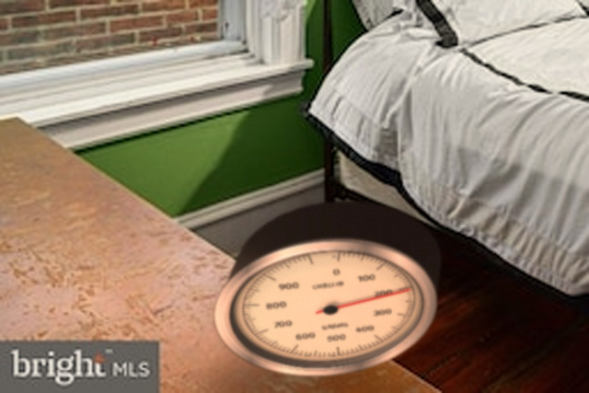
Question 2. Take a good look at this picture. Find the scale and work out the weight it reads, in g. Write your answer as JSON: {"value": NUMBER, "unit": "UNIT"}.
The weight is {"value": 200, "unit": "g"}
